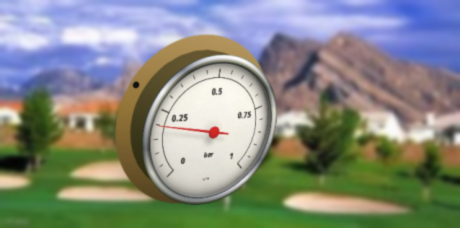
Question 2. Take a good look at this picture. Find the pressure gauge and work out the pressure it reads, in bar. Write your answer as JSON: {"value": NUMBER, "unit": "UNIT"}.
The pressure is {"value": 0.2, "unit": "bar"}
